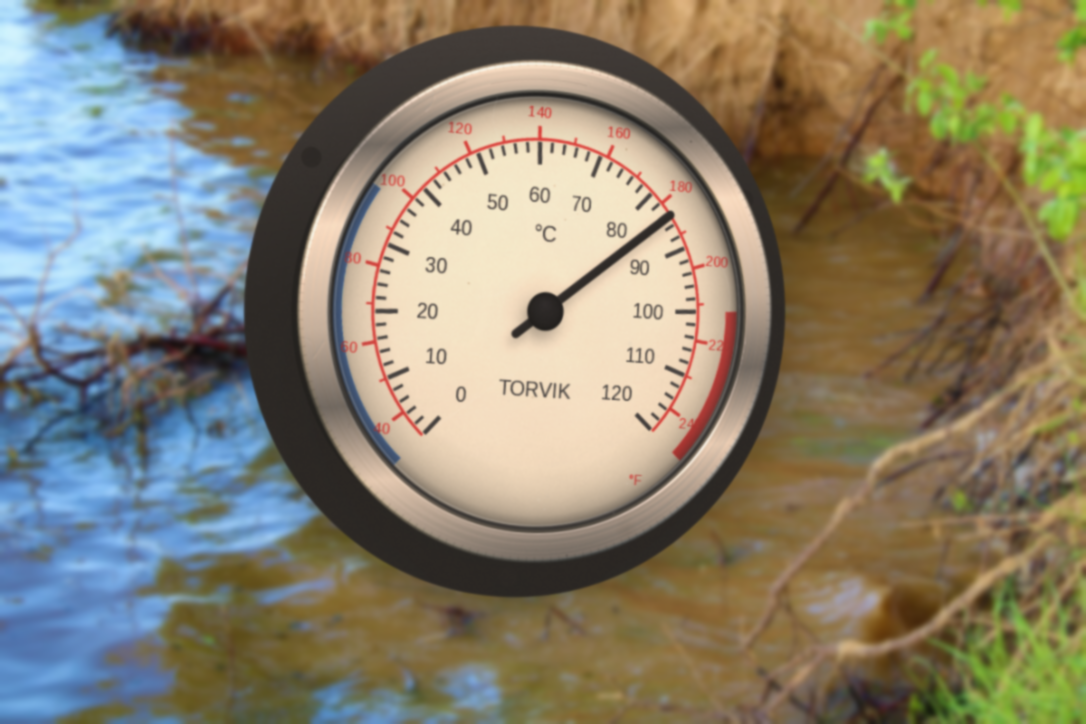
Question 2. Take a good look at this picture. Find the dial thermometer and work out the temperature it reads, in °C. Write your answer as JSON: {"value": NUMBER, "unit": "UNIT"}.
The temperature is {"value": 84, "unit": "°C"}
